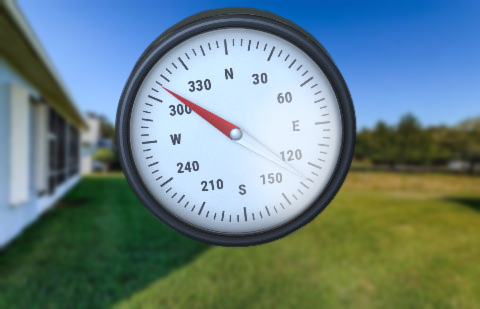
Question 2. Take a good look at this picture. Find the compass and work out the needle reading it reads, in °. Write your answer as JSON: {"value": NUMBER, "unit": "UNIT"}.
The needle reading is {"value": 310, "unit": "°"}
